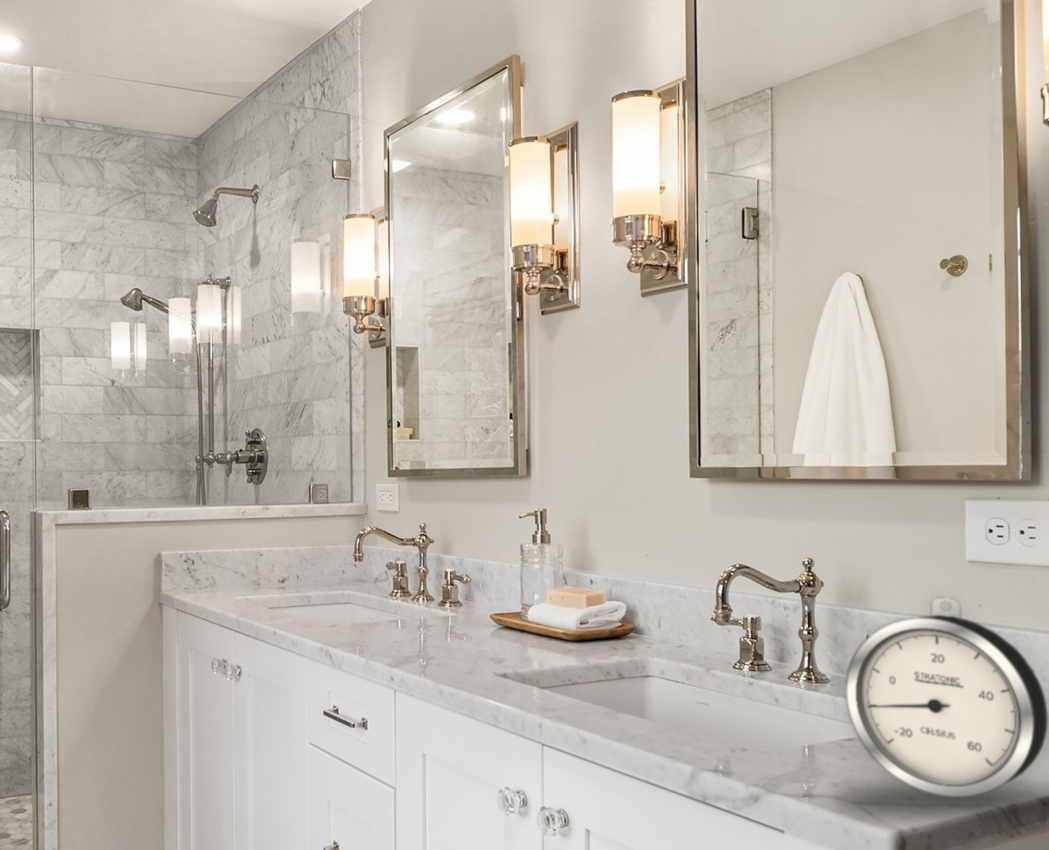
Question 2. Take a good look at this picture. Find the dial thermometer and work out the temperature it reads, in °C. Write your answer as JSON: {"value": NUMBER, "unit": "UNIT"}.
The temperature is {"value": -10, "unit": "°C"}
